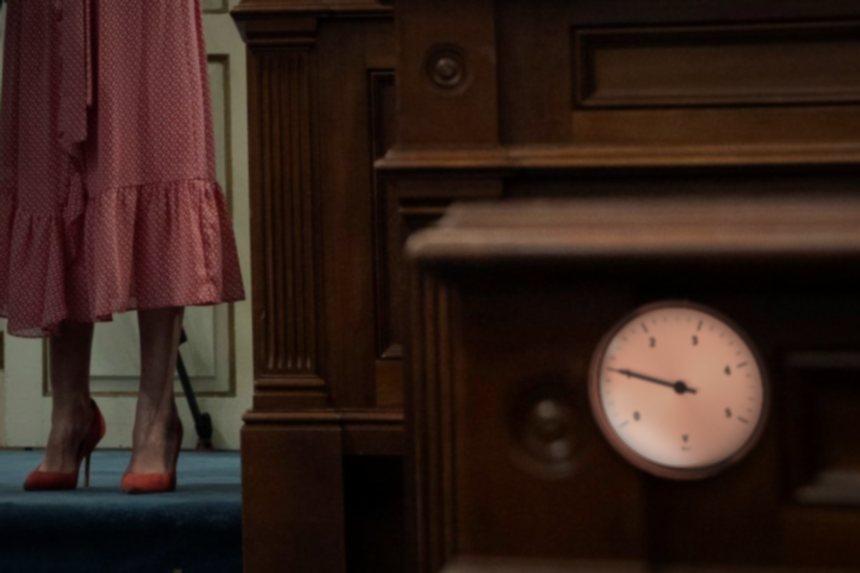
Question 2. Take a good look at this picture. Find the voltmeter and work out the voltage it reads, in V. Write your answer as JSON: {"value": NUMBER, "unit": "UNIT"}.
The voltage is {"value": 1, "unit": "V"}
